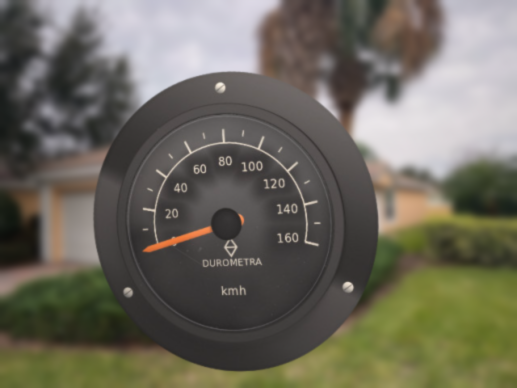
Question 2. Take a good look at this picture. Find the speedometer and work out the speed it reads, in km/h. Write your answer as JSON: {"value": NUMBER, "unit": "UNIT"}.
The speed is {"value": 0, "unit": "km/h"}
